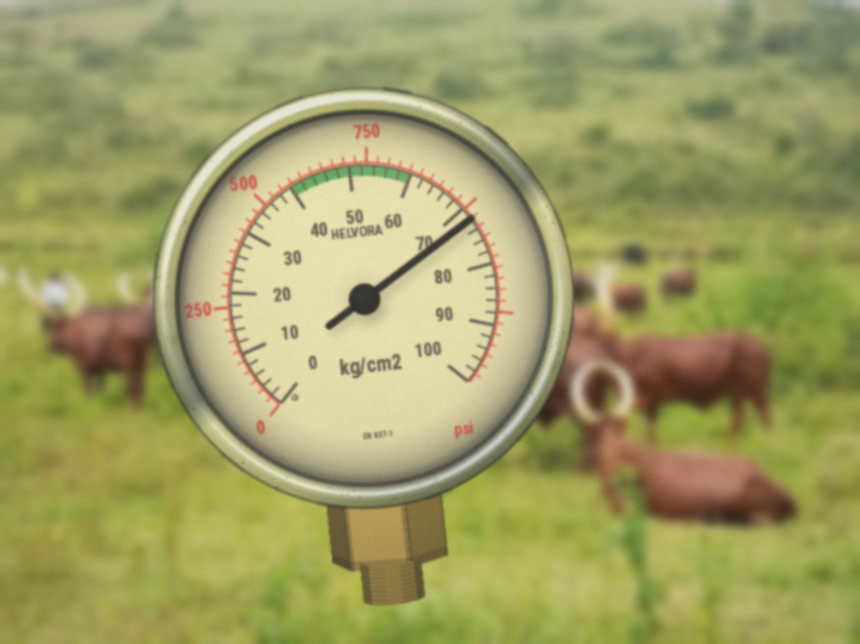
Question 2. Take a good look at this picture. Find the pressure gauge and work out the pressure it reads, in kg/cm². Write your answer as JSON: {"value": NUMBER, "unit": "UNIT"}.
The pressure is {"value": 72, "unit": "kg/cm²"}
